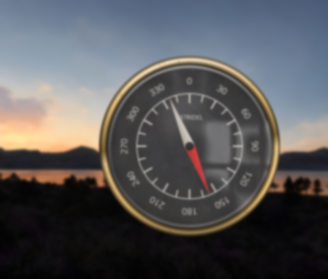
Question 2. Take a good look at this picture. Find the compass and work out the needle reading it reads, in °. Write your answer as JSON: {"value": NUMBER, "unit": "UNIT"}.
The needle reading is {"value": 157.5, "unit": "°"}
